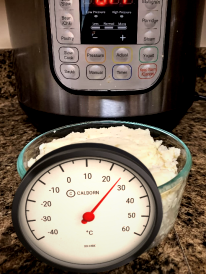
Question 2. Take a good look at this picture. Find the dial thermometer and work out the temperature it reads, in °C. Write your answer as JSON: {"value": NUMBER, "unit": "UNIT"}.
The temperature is {"value": 25, "unit": "°C"}
